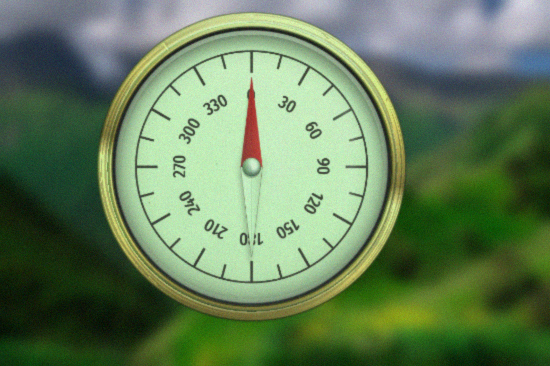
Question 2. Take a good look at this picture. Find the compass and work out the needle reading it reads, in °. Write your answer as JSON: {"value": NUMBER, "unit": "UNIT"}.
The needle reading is {"value": 0, "unit": "°"}
